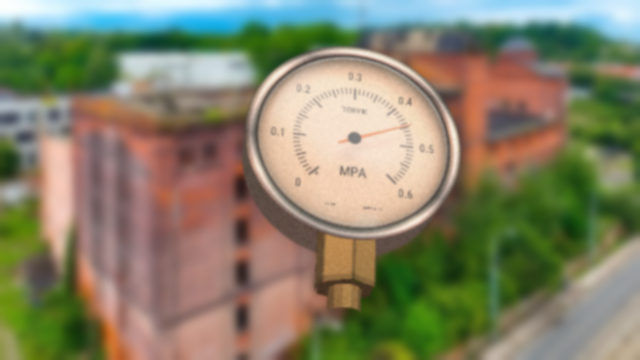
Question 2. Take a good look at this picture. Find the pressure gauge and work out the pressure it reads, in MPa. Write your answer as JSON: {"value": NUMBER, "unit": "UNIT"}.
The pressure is {"value": 0.45, "unit": "MPa"}
